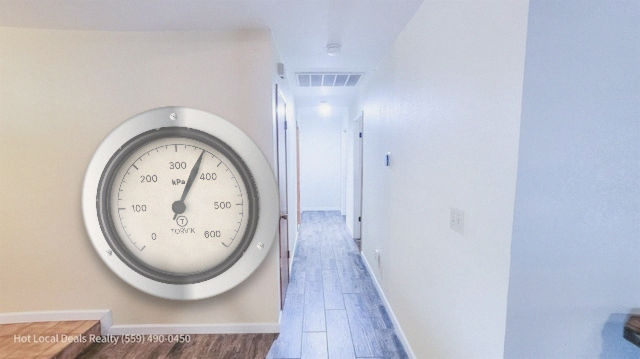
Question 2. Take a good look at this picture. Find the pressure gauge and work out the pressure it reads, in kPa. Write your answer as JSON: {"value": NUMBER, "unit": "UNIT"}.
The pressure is {"value": 360, "unit": "kPa"}
